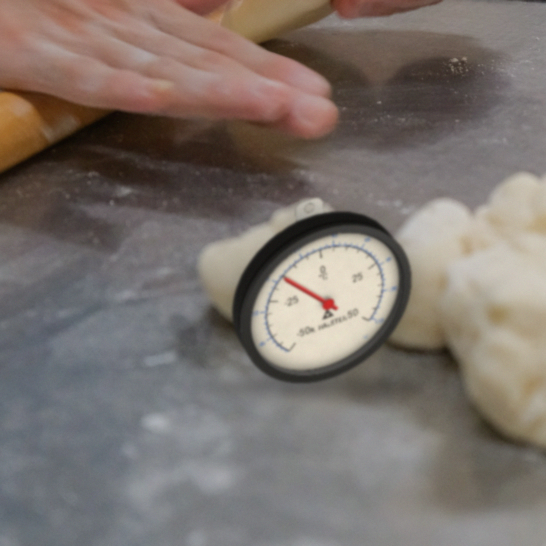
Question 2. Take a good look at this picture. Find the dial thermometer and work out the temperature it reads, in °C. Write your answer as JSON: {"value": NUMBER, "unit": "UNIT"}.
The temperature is {"value": -15, "unit": "°C"}
